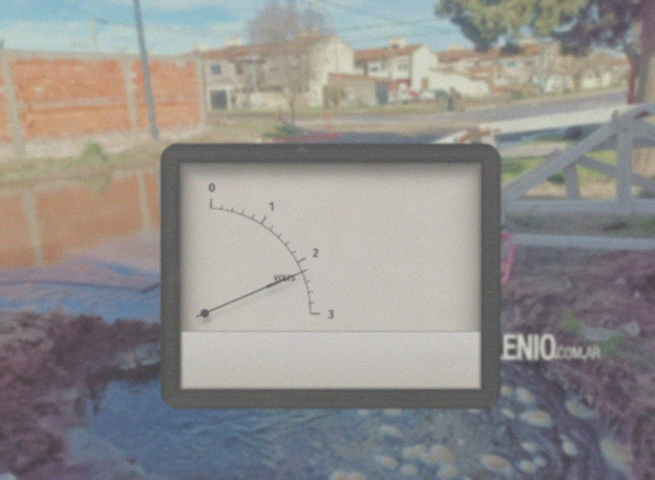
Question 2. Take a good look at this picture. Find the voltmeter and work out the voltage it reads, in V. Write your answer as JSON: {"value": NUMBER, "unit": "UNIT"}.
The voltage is {"value": 2.2, "unit": "V"}
